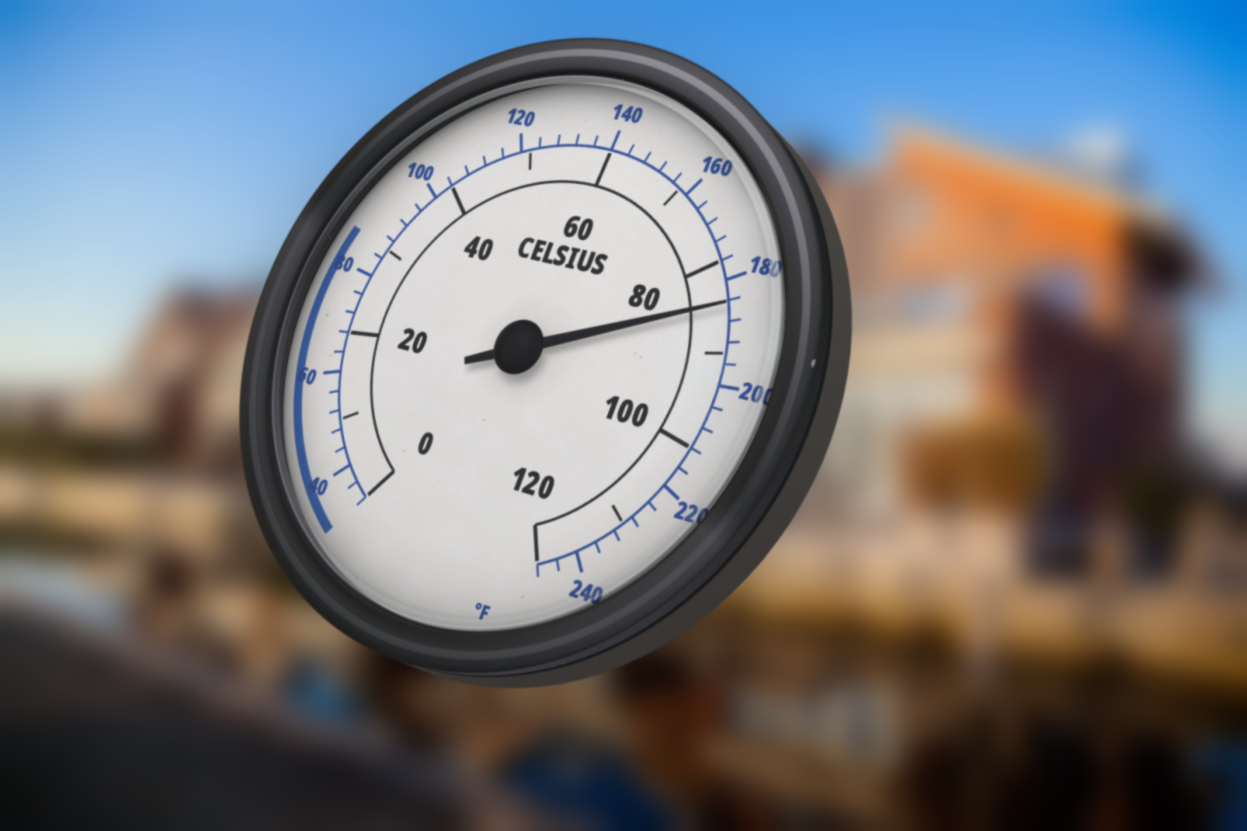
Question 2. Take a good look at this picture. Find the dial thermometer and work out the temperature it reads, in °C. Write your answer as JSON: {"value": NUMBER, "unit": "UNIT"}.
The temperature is {"value": 85, "unit": "°C"}
